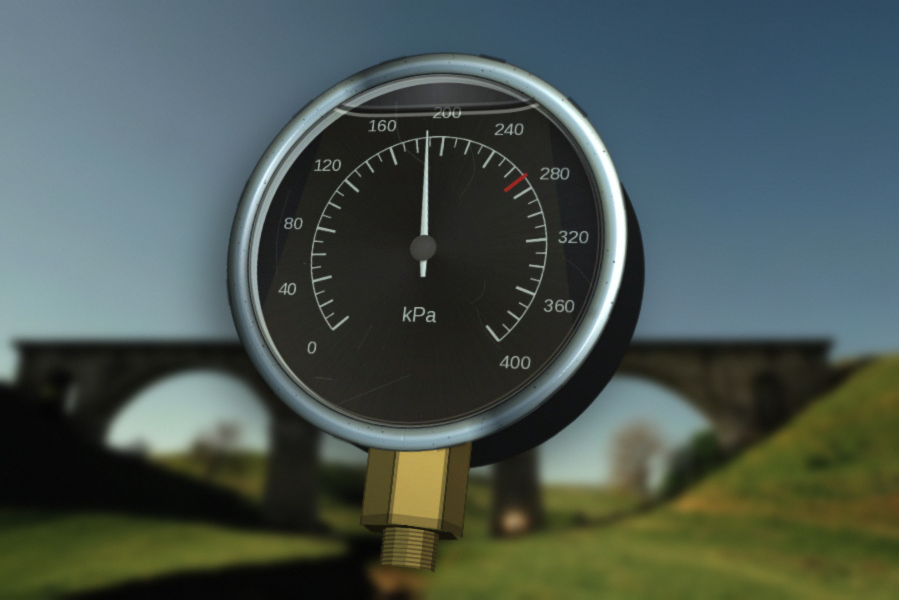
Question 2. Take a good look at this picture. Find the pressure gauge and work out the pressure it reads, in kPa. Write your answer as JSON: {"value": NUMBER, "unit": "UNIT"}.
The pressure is {"value": 190, "unit": "kPa"}
